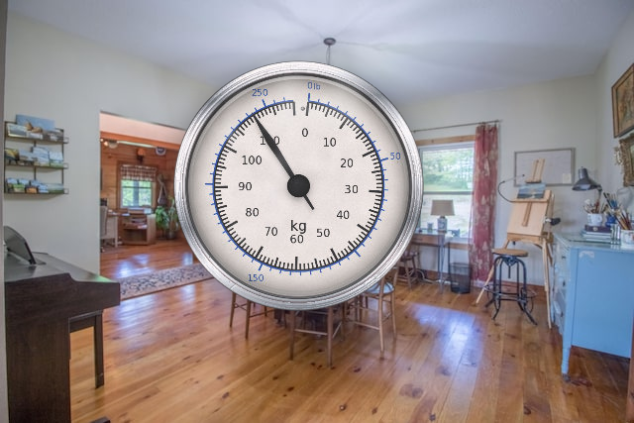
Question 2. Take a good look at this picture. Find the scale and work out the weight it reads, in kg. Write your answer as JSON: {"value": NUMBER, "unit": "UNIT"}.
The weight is {"value": 110, "unit": "kg"}
